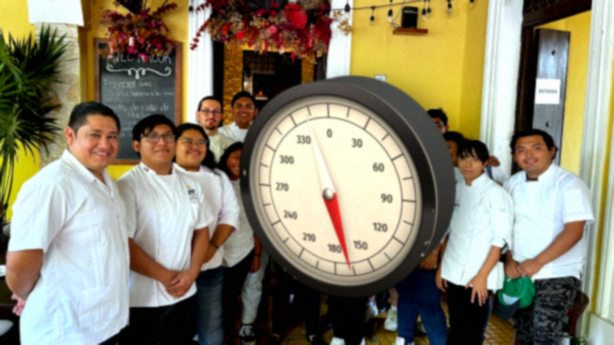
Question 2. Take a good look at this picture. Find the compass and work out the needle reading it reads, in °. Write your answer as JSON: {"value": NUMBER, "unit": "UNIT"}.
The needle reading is {"value": 165, "unit": "°"}
